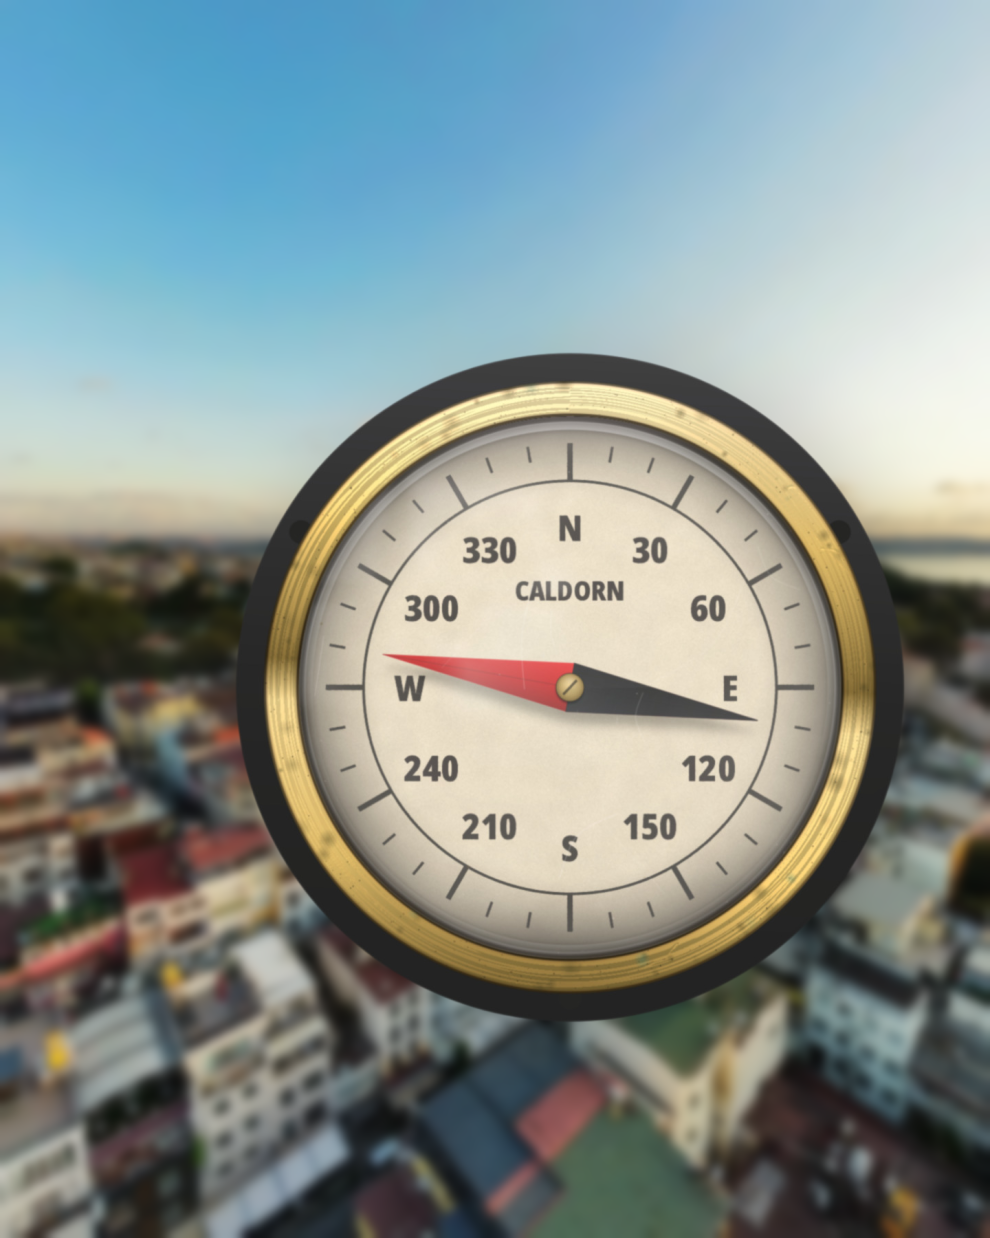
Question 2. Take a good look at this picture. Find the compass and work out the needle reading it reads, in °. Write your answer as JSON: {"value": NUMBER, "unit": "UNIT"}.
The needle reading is {"value": 280, "unit": "°"}
